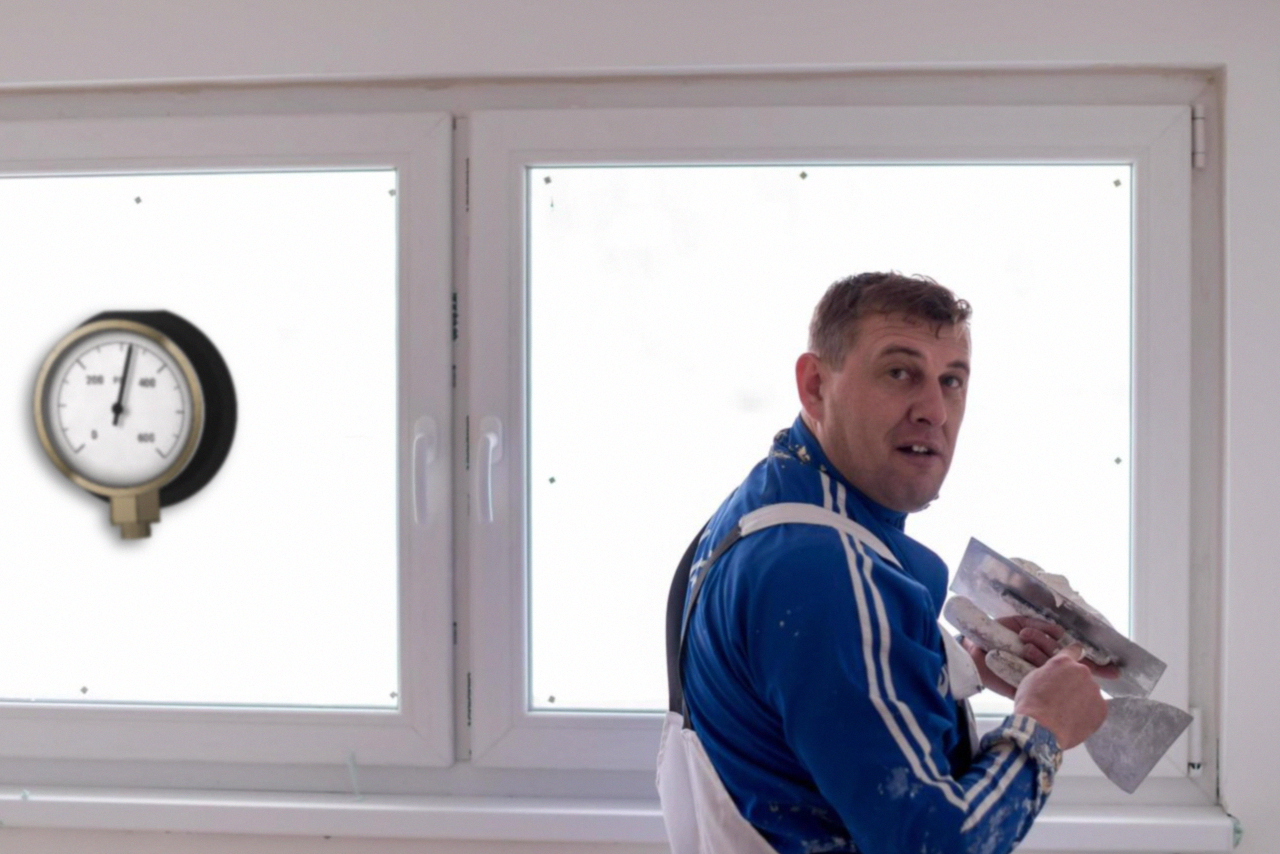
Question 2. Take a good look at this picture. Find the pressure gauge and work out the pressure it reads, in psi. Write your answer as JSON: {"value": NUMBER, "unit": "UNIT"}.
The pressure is {"value": 325, "unit": "psi"}
